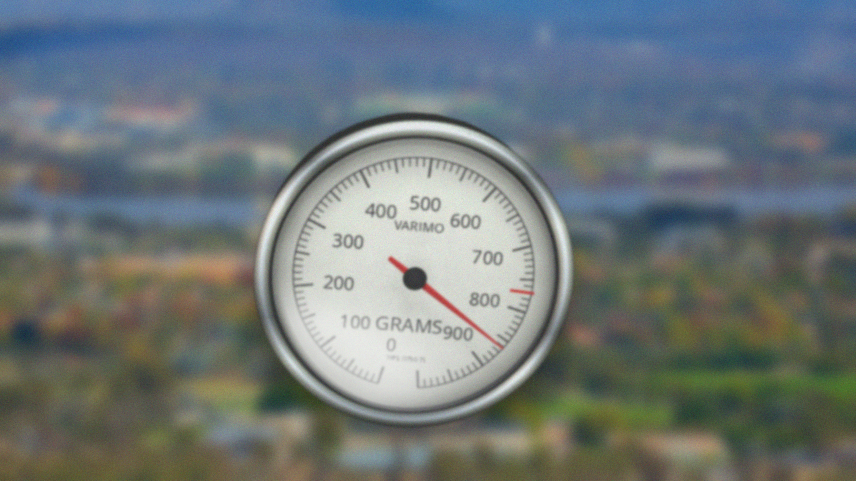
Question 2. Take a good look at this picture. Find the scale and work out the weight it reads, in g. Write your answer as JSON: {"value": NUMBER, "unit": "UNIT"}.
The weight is {"value": 860, "unit": "g"}
